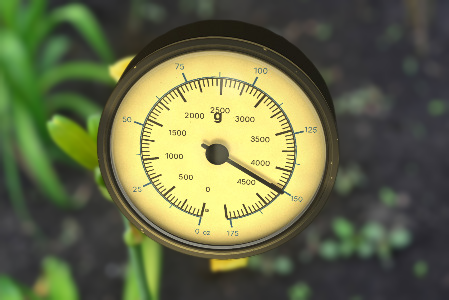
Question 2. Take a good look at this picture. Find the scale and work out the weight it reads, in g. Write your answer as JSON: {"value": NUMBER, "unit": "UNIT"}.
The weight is {"value": 4250, "unit": "g"}
